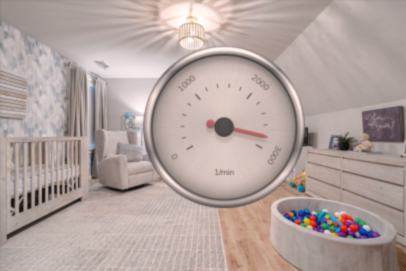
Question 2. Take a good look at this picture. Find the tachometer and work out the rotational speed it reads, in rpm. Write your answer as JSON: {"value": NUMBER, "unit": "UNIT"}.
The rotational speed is {"value": 2800, "unit": "rpm"}
